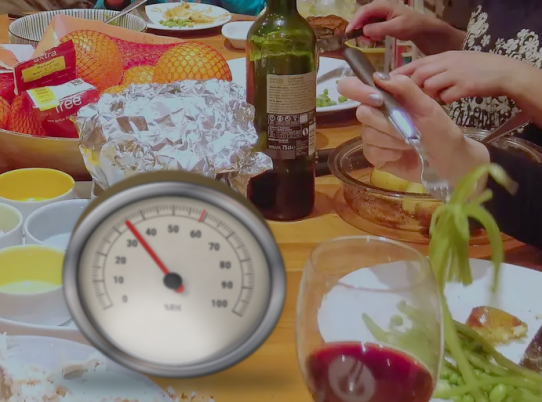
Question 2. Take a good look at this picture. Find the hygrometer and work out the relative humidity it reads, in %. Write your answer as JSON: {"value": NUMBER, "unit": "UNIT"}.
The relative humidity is {"value": 35, "unit": "%"}
